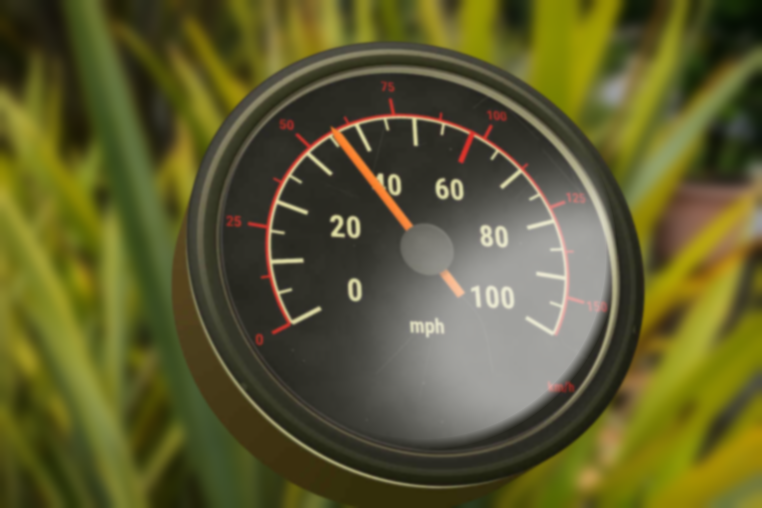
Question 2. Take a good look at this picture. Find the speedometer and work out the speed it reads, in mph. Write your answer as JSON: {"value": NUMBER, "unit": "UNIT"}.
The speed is {"value": 35, "unit": "mph"}
